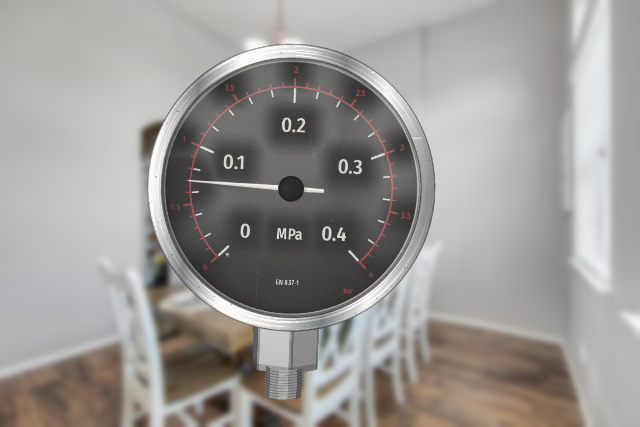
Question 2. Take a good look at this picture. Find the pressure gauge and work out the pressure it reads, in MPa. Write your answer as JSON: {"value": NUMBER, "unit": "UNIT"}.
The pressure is {"value": 0.07, "unit": "MPa"}
